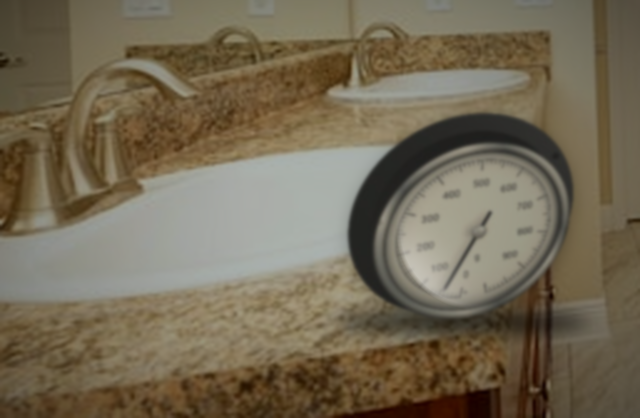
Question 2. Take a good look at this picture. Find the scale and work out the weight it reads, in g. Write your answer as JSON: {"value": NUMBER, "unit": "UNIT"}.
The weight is {"value": 50, "unit": "g"}
